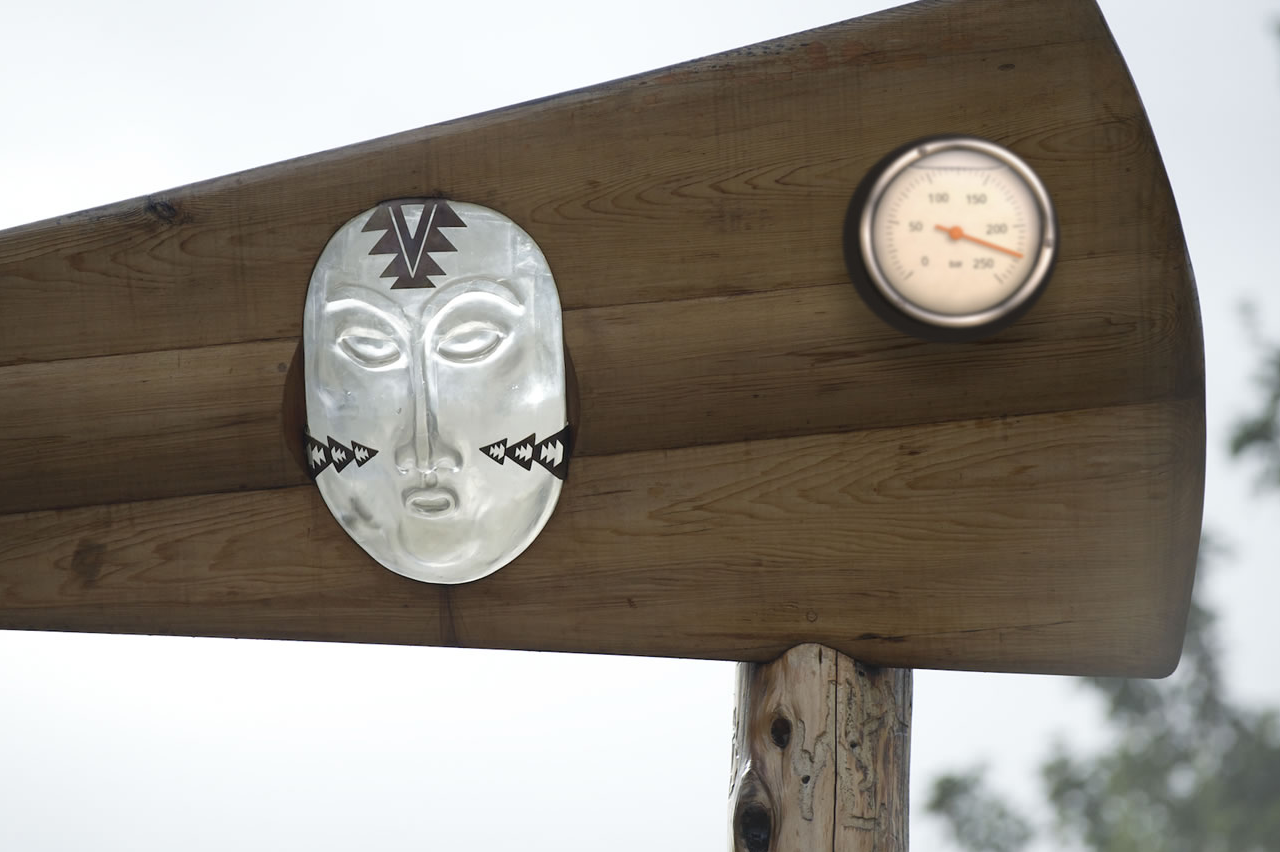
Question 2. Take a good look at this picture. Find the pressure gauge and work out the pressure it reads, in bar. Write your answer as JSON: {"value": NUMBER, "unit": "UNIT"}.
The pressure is {"value": 225, "unit": "bar"}
